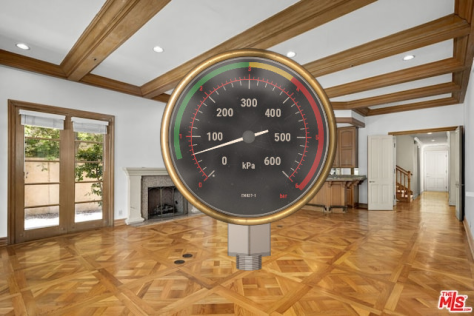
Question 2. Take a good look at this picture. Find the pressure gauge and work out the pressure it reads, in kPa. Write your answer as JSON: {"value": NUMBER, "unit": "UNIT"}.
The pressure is {"value": 60, "unit": "kPa"}
